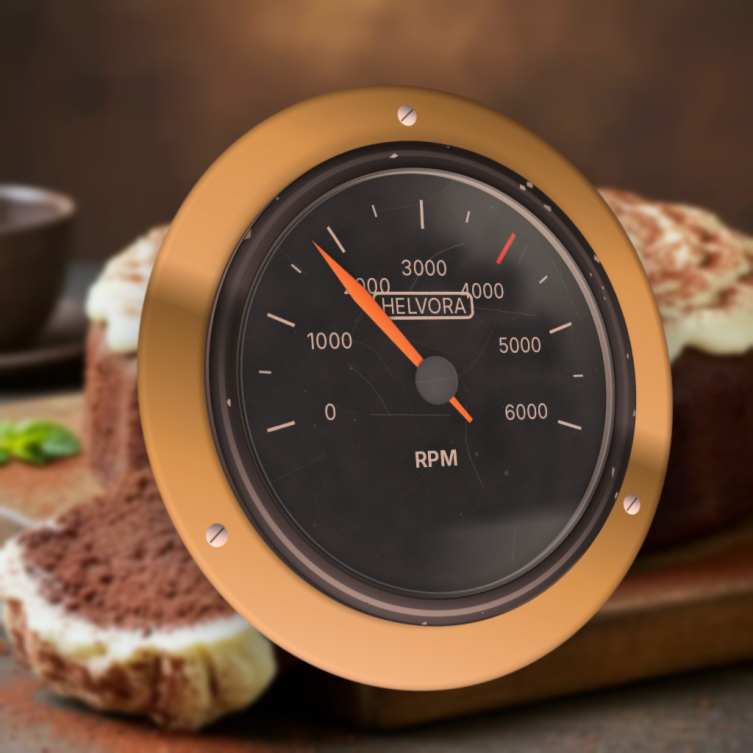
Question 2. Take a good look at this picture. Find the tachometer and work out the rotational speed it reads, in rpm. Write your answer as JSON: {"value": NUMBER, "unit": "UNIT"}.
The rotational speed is {"value": 1750, "unit": "rpm"}
